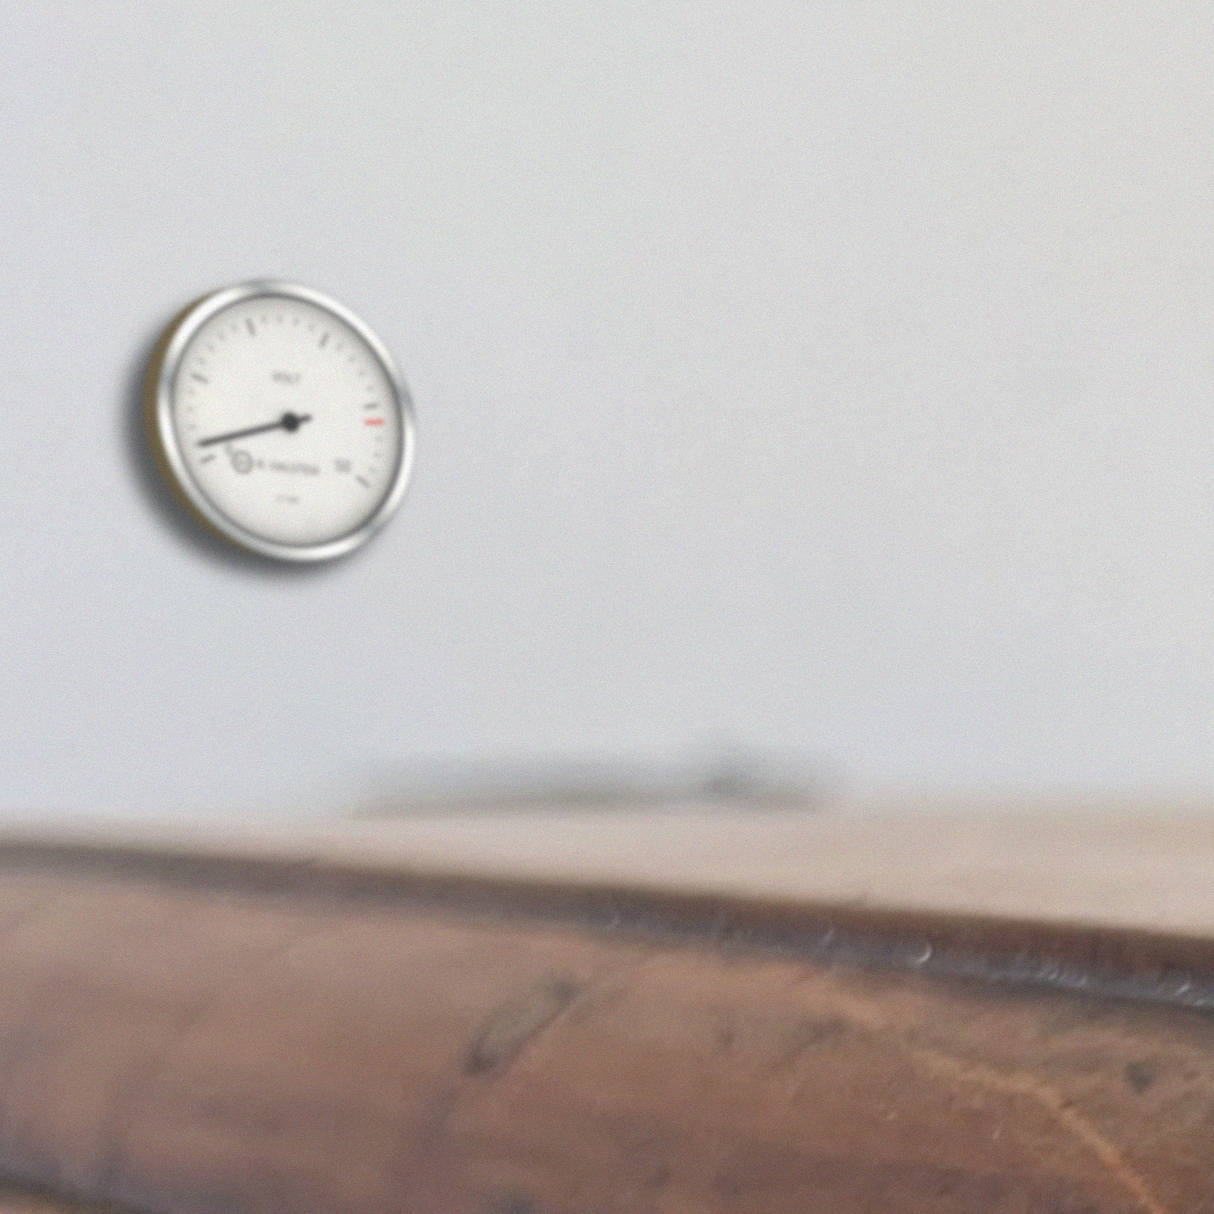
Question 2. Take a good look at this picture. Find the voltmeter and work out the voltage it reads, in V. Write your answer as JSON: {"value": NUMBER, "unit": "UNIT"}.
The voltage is {"value": 2, "unit": "V"}
